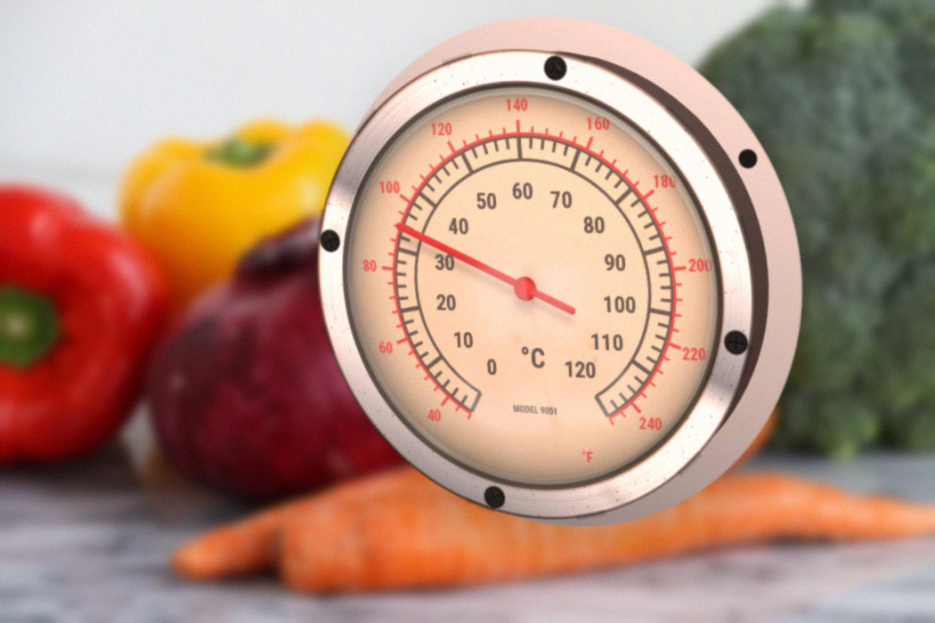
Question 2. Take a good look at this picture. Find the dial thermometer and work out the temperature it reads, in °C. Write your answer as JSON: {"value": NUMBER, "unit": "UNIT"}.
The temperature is {"value": 34, "unit": "°C"}
